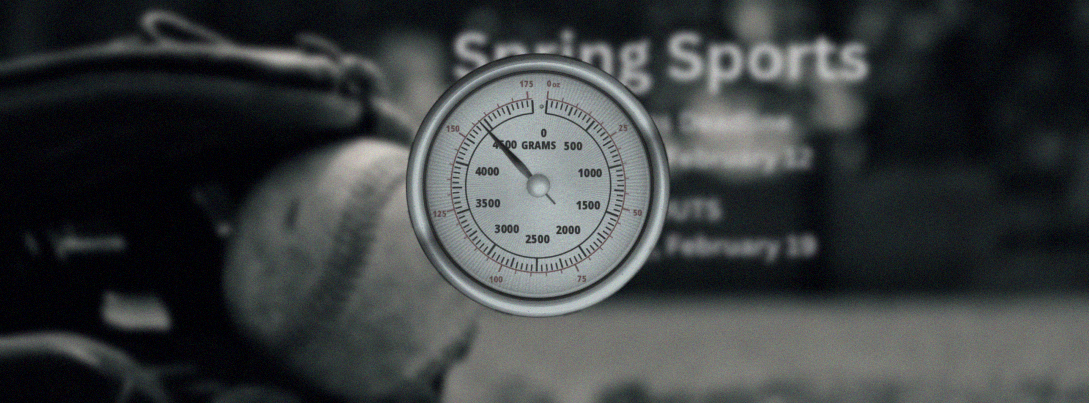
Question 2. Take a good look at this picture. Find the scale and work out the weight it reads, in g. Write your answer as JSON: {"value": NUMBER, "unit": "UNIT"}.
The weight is {"value": 4450, "unit": "g"}
